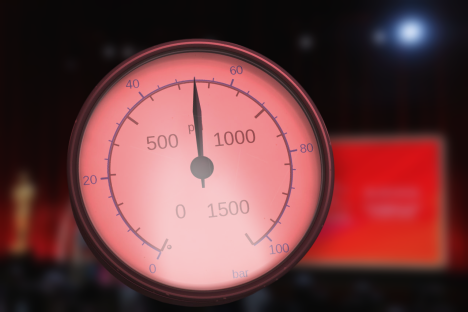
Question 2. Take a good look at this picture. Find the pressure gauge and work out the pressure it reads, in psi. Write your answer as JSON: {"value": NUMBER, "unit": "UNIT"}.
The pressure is {"value": 750, "unit": "psi"}
